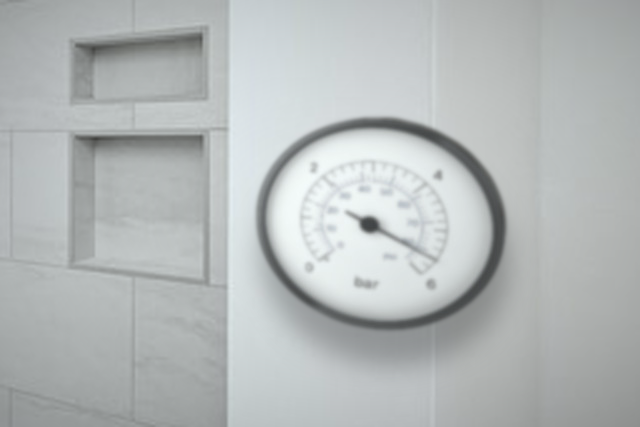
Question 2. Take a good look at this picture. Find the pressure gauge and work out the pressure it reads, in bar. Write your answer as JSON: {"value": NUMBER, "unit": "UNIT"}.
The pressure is {"value": 5.6, "unit": "bar"}
